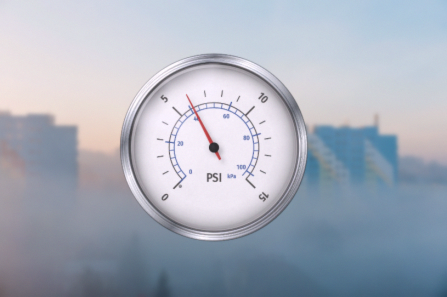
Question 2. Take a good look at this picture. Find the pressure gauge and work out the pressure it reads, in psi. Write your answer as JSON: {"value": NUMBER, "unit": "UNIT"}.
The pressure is {"value": 6, "unit": "psi"}
